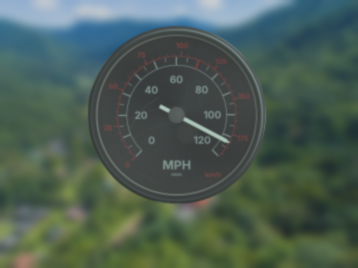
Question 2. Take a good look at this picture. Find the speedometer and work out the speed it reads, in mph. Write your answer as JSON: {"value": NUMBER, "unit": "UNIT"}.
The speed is {"value": 112.5, "unit": "mph"}
